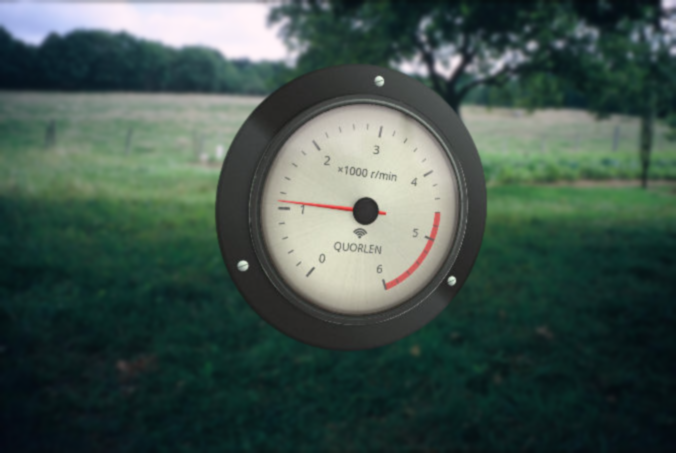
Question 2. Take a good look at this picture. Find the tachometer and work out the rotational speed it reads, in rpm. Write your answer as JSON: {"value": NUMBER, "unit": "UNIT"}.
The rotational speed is {"value": 1100, "unit": "rpm"}
